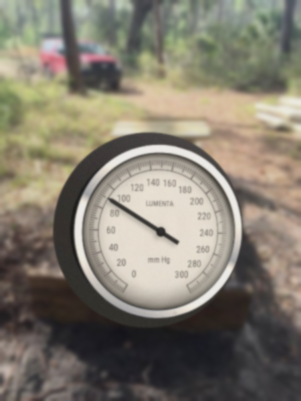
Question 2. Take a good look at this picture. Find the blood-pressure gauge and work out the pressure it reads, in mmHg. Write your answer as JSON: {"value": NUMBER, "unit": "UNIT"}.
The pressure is {"value": 90, "unit": "mmHg"}
